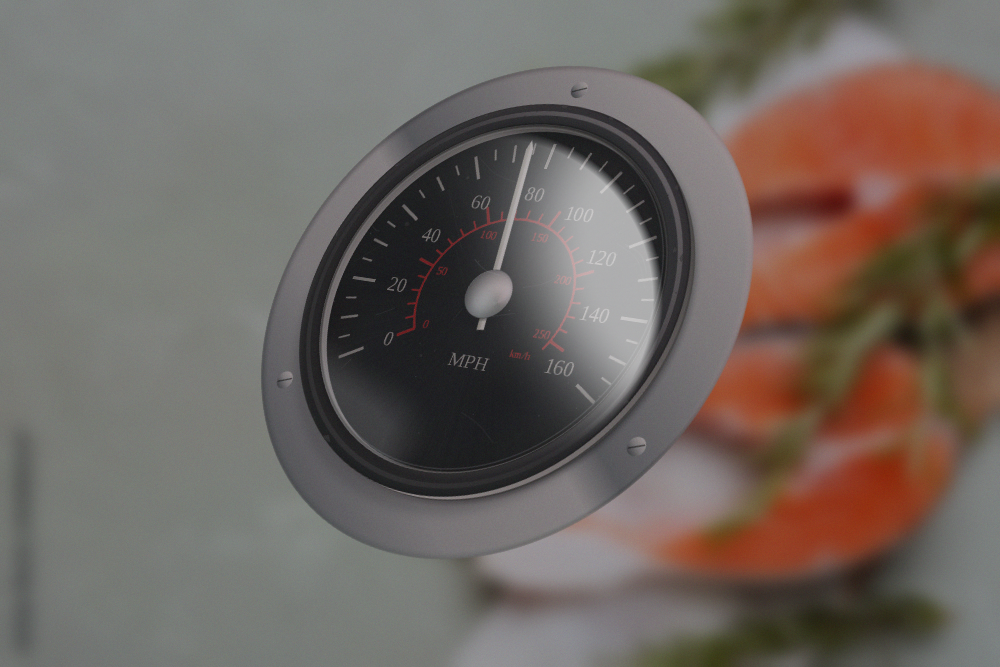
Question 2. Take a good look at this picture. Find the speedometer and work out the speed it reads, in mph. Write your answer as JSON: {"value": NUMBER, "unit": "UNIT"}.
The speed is {"value": 75, "unit": "mph"}
